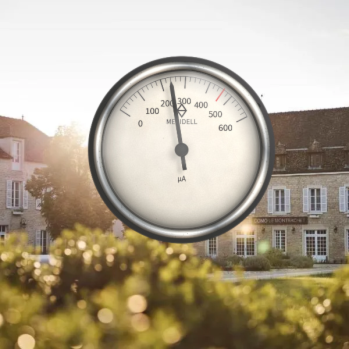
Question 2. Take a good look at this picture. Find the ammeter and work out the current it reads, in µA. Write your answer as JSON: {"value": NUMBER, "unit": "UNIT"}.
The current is {"value": 240, "unit": "µA"}
